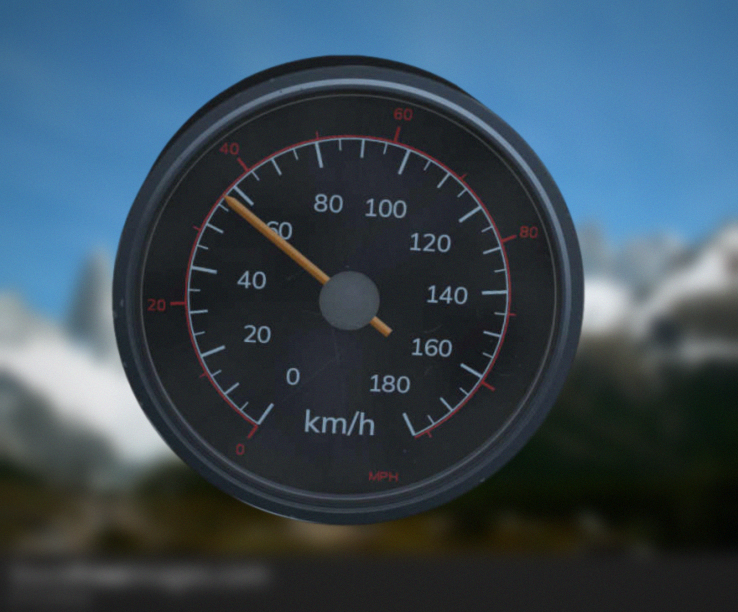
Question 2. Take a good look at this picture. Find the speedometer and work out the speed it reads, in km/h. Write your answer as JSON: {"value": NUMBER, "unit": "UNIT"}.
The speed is {"value": 57.5, "unit": "km/h"}
